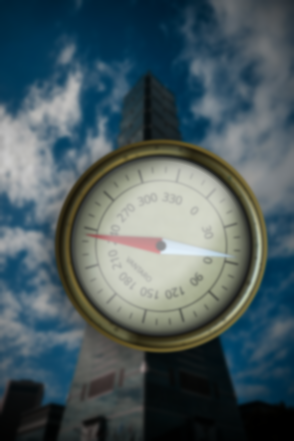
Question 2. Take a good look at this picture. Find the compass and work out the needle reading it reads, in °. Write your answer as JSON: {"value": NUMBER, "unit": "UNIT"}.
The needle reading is {"value": 235, "unit": "°"}
